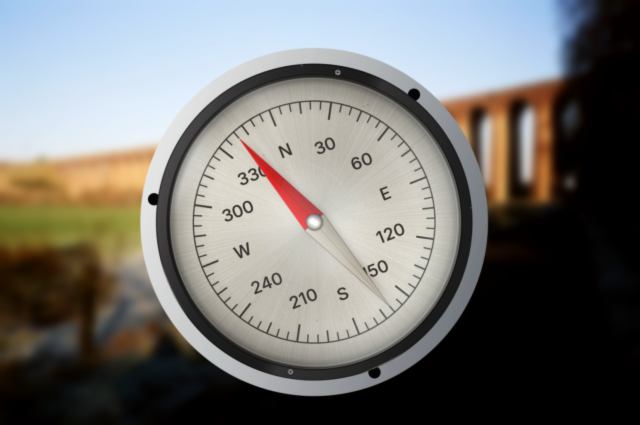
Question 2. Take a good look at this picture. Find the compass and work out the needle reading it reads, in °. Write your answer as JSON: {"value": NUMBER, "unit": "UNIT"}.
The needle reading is {"value": 340, "unit": "°"}
